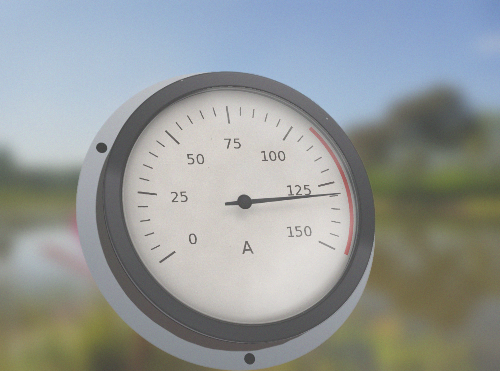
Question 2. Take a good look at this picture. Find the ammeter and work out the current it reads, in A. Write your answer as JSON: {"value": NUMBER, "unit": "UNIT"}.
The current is {"value": 130, "unit": "A"}
